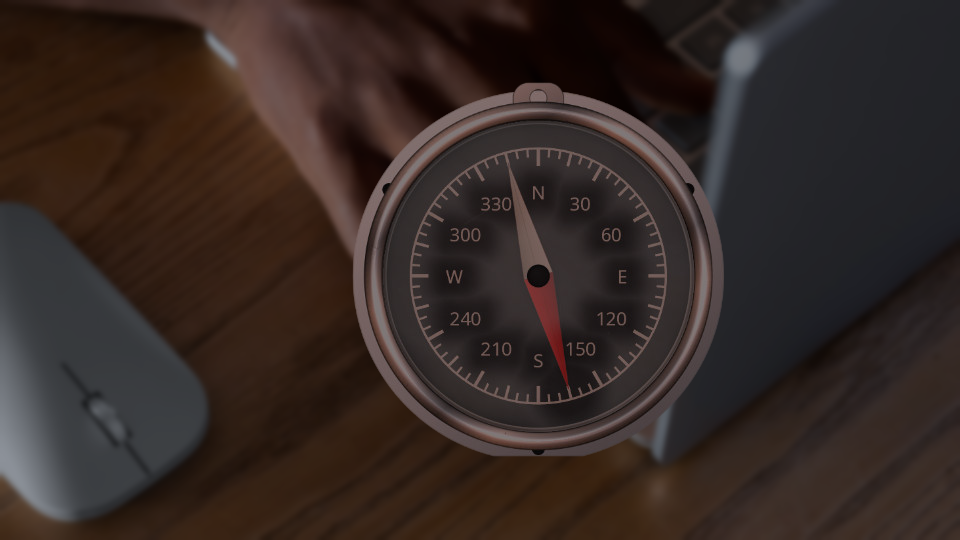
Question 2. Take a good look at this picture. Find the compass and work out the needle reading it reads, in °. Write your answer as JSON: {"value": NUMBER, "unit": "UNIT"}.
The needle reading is {"value": 165, "unit": "°"}
